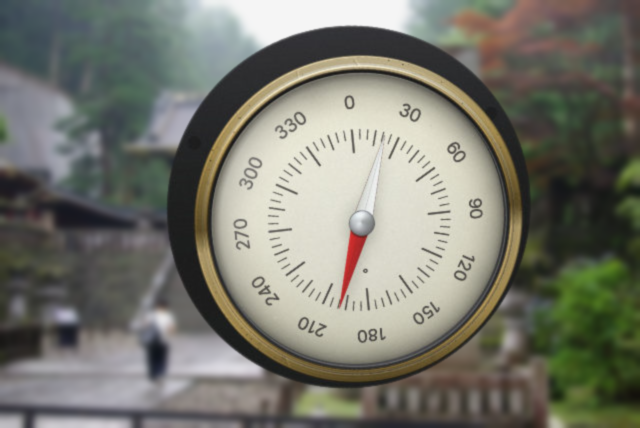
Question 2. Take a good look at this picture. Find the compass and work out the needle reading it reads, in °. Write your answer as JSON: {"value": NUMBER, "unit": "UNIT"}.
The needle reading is {"value": 200, "unit": "°"}
